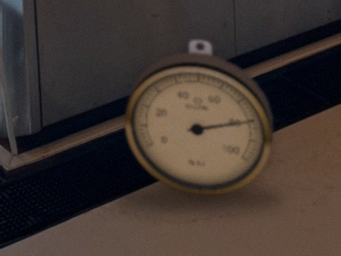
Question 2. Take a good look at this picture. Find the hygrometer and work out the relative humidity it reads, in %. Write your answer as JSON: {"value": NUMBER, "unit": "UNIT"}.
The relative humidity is {"value": 80, "unit": "%"}
